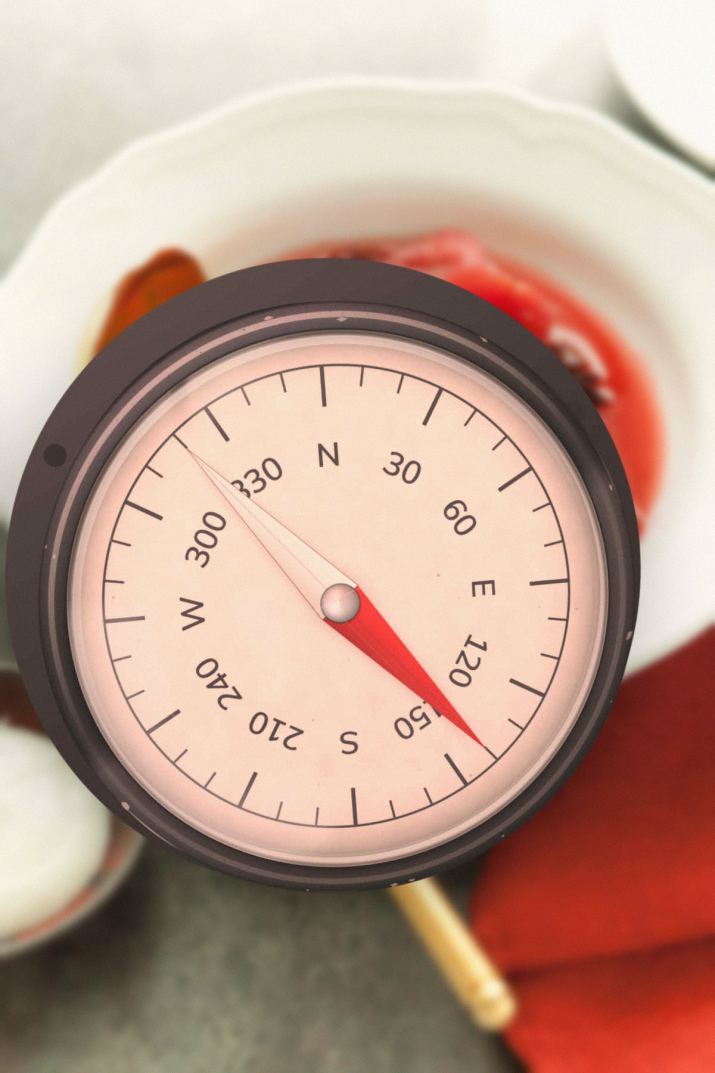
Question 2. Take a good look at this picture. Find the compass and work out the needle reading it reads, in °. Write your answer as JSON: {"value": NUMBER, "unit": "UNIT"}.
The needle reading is {"value": 140, "unit": "°"}
